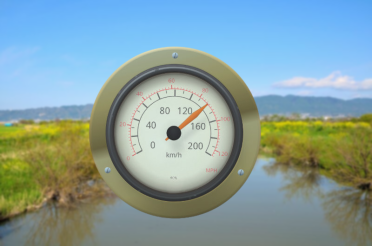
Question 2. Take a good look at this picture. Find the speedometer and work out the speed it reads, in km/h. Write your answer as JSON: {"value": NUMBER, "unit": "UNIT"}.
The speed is {"value": 140, "unit": "km/h"}
